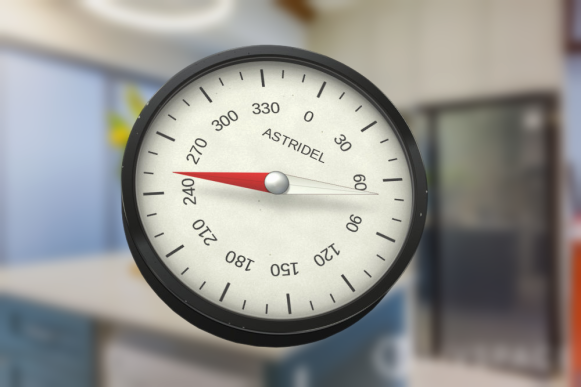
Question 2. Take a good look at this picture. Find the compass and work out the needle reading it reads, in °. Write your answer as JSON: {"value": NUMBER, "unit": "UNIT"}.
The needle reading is {"value": 250, "unit": "°"}
